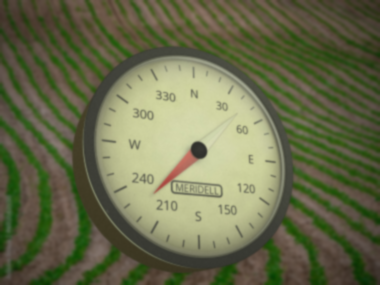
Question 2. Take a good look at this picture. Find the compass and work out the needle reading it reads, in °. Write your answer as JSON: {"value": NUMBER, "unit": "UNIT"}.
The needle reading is {"value": 225, "unit": "°"}
